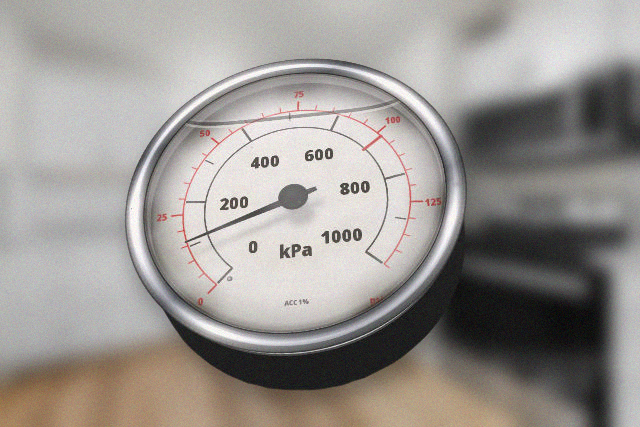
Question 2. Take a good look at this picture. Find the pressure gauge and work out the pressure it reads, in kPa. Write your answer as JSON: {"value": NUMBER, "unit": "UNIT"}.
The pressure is {"value": 100, "unit": "kPa"}
